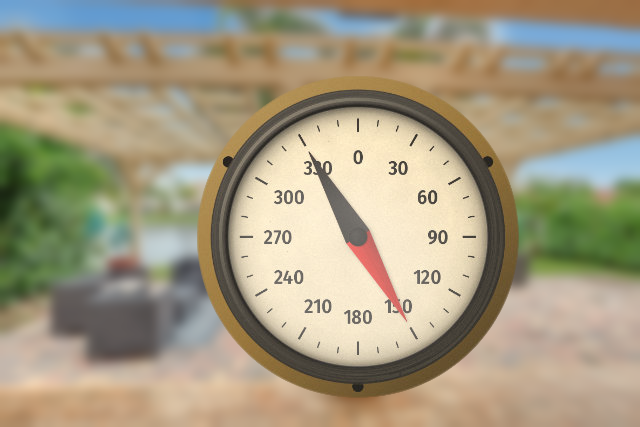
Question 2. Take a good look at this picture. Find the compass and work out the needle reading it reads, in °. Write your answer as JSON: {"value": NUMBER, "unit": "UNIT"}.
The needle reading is {"value": 150, "unit": "°"}
